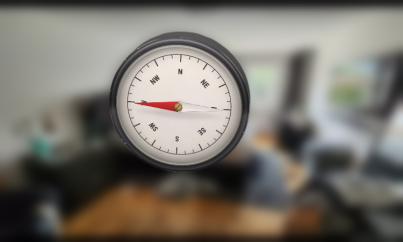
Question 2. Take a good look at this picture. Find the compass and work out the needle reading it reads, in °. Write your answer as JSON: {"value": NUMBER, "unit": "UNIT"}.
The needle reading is {"value": 270, "unit": "°"}
